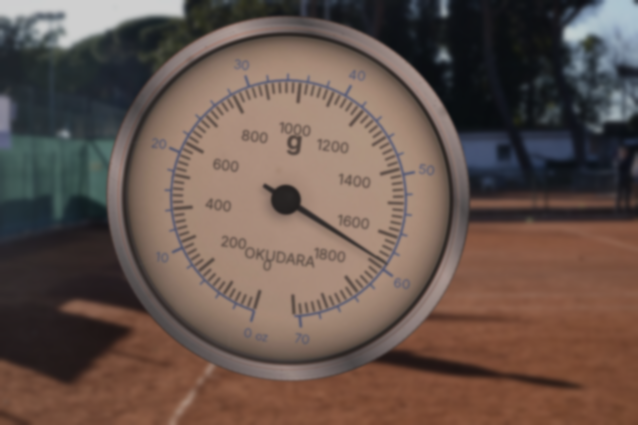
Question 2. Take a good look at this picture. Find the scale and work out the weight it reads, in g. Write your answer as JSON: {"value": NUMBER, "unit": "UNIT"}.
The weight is {"value": 1680, "unit": "g"}
